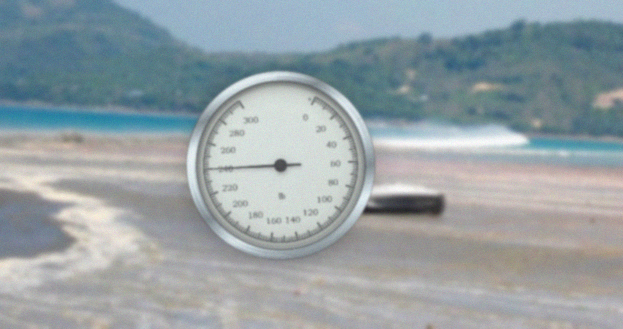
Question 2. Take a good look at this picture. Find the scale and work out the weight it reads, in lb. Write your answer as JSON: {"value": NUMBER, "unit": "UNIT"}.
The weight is {"value": 240, "unit": "lb"}
